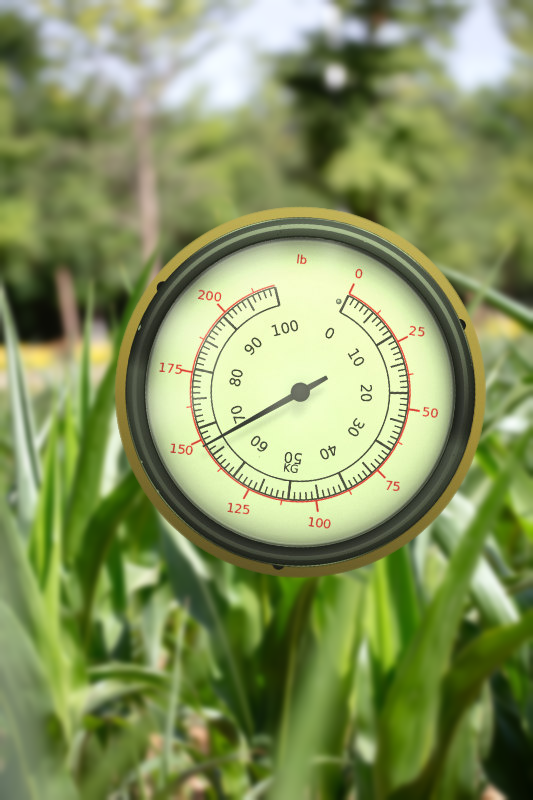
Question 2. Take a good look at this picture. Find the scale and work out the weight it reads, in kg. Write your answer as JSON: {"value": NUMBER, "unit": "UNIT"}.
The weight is {"value": 67, "unit": "kg"}
